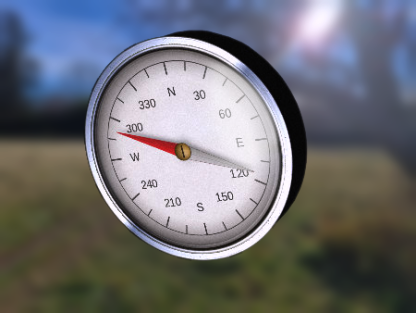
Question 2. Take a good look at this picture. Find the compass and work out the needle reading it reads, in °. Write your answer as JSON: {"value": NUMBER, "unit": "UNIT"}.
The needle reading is {"value": 292.5, "unit": "°"}
